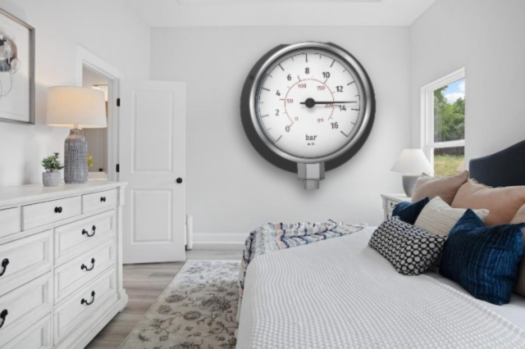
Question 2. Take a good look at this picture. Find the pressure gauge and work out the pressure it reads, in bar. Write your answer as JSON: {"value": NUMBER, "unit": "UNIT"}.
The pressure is {"value": 13.5, "unit": "bar"}
